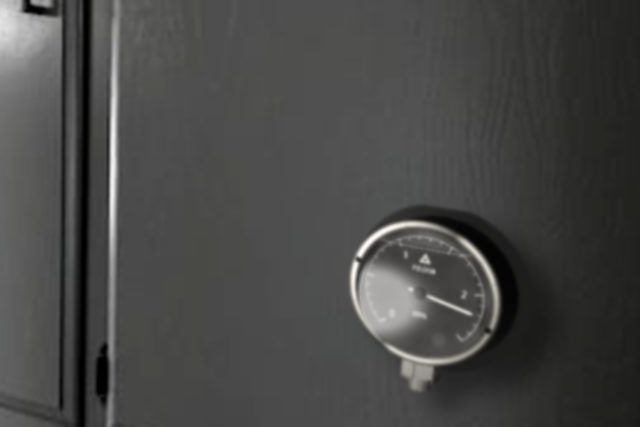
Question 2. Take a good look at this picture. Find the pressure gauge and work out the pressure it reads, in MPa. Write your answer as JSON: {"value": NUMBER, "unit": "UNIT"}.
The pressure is {"value": 2.2, "unit": "MPa"}
